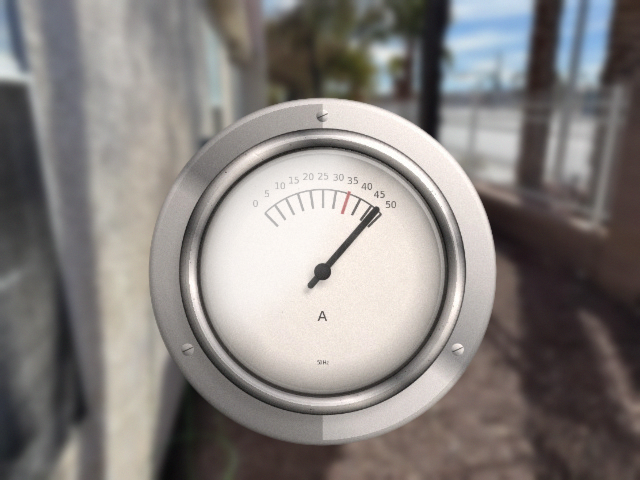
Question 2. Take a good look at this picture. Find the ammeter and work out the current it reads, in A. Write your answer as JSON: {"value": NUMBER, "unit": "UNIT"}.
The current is {"value": 47.5, "unit": "A"}
